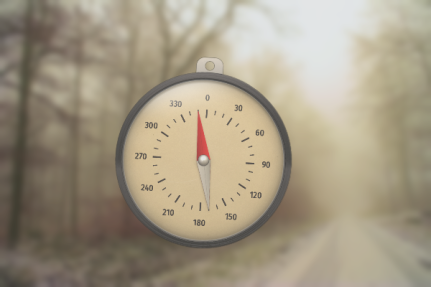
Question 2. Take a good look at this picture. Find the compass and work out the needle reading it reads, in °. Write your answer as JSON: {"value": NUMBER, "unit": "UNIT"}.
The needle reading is {"value": 350, "unit": "°"}
